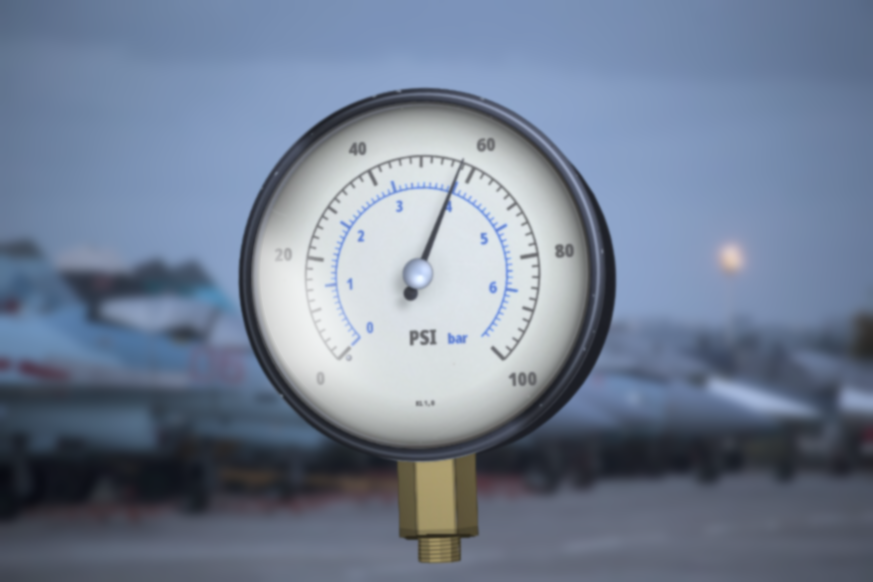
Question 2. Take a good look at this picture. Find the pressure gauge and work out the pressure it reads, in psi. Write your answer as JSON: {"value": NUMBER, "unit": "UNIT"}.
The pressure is {"value": 58, "unit": "psi"}
